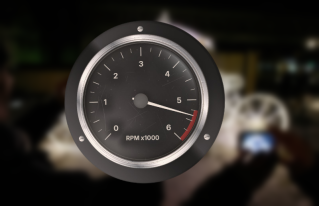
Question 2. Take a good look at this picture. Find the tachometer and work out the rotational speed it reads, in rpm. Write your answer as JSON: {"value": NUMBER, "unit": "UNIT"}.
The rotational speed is {"value": 5375, "unit": "rpm"}
